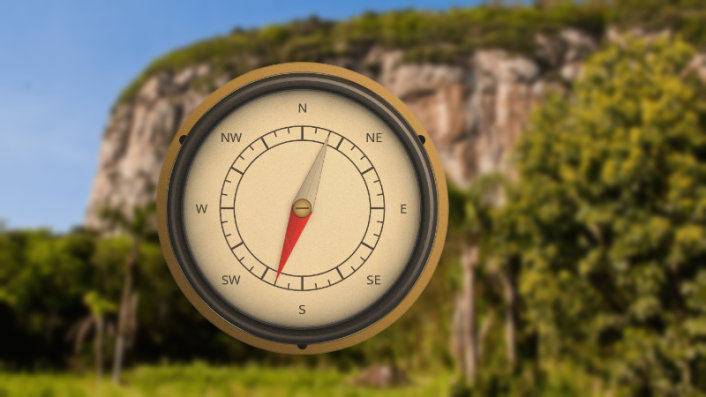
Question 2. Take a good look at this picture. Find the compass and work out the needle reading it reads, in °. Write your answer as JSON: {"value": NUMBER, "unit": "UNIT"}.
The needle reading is {"value": 200, "unit": "°"}
